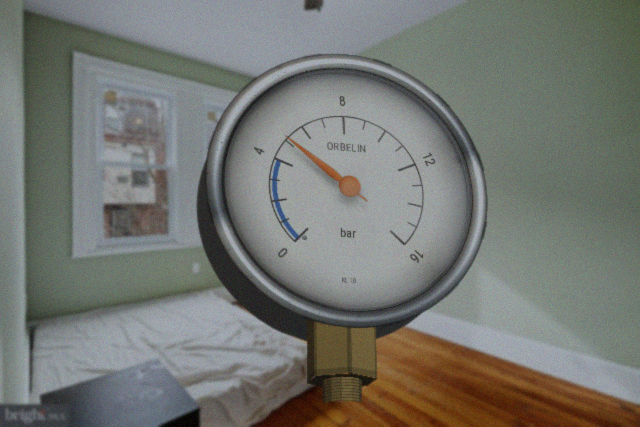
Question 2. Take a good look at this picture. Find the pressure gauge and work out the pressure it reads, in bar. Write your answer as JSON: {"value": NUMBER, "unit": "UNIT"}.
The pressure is {"value": 5, "unit": "bar"}
